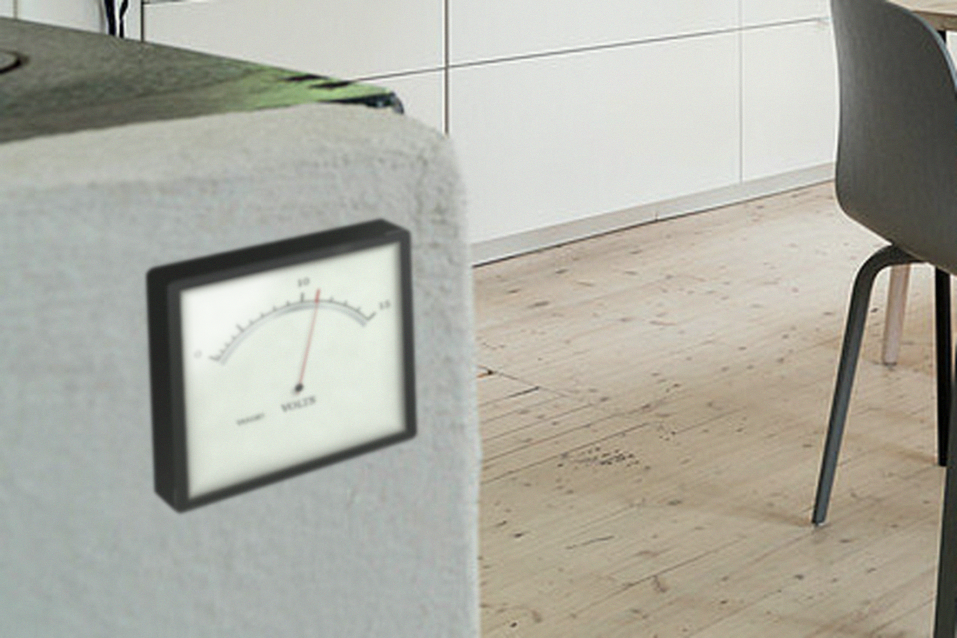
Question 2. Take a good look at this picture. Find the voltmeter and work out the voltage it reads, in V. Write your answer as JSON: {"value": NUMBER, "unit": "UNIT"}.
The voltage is {"value": 11, "unit": "V"}
